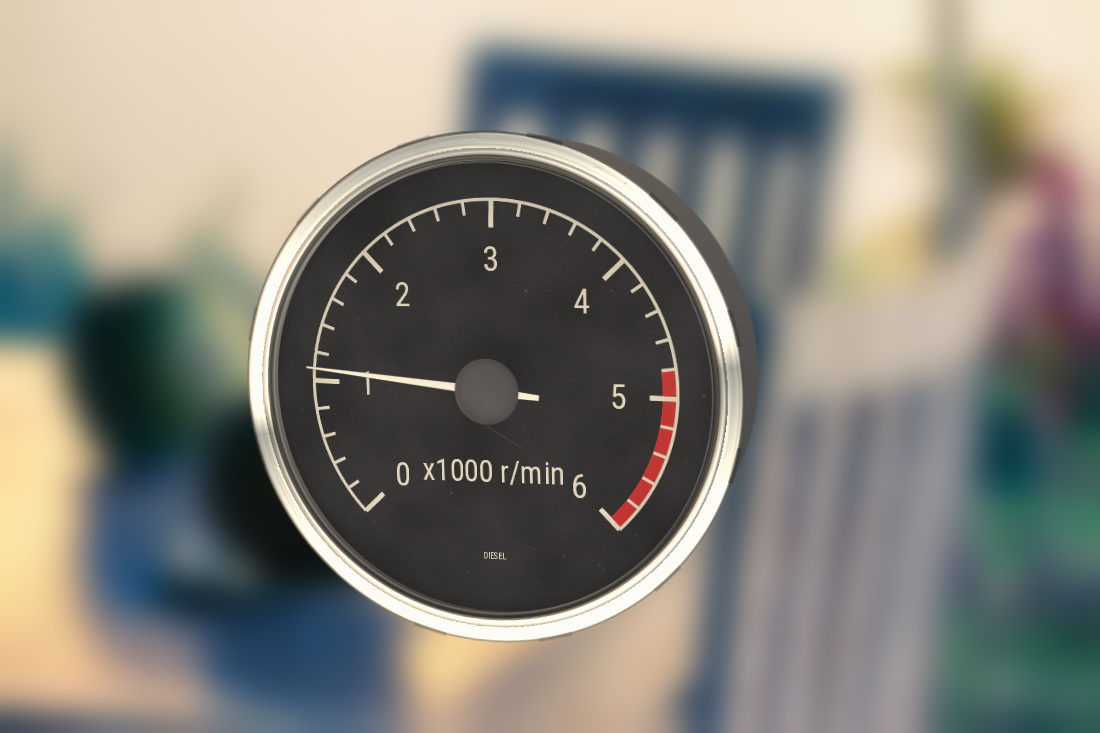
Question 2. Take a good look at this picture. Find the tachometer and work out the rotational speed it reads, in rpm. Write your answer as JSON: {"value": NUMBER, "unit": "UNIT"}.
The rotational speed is {"value": 1100, "unit": "rpm"}
